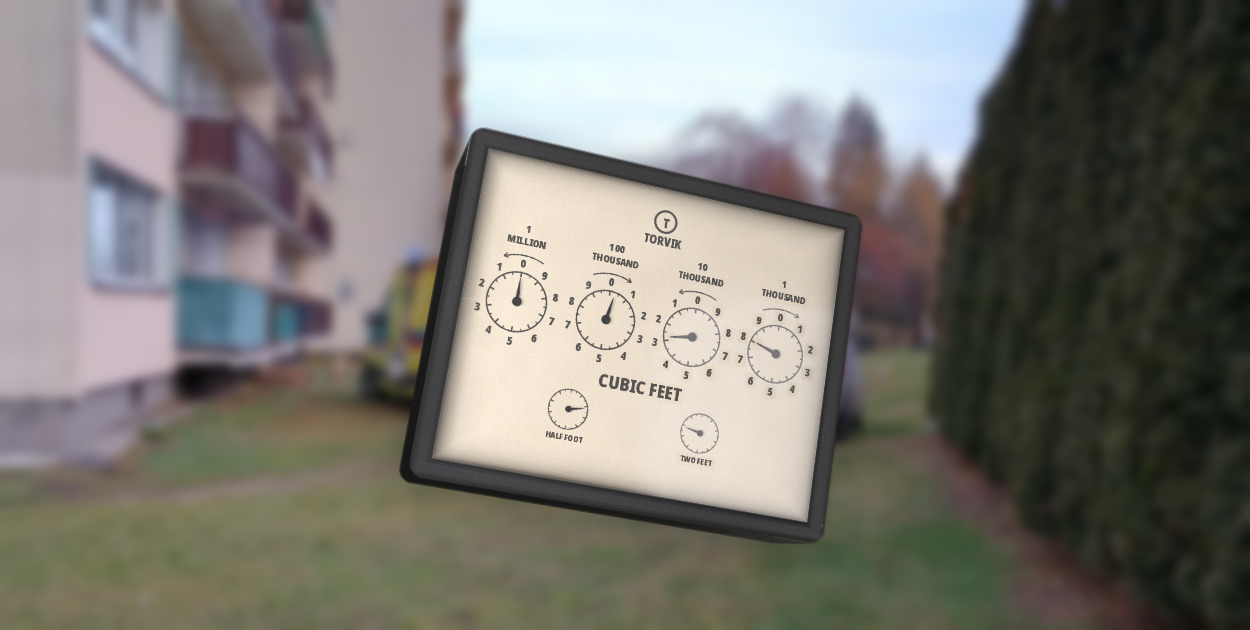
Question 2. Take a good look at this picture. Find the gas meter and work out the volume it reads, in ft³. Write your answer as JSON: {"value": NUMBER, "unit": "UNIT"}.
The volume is {"value": 2800, "unit": "ft³"}
